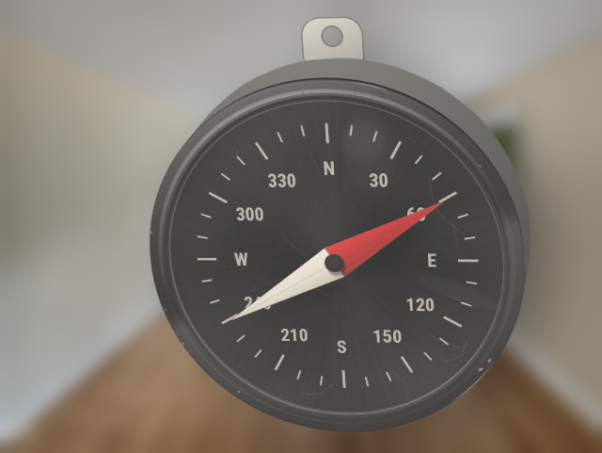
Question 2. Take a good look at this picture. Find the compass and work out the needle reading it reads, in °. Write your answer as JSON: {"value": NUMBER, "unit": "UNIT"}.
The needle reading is {"value": 60, "unit": "°"}
